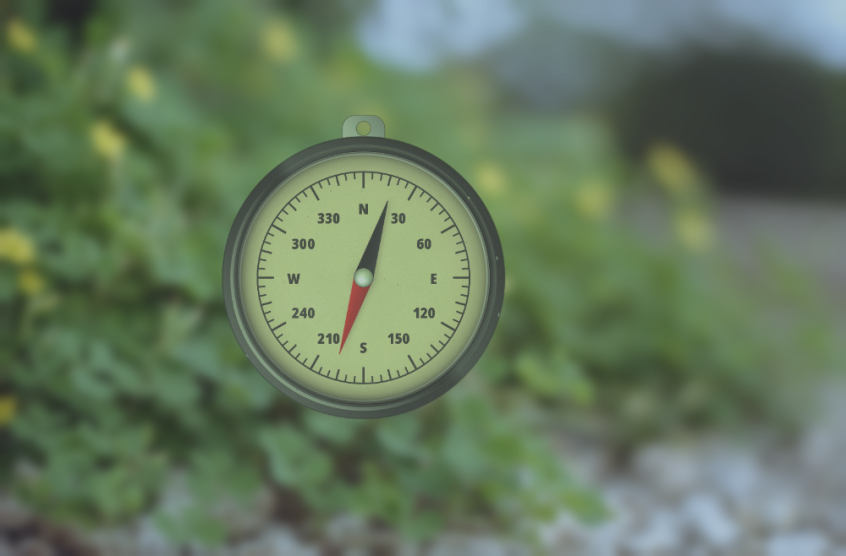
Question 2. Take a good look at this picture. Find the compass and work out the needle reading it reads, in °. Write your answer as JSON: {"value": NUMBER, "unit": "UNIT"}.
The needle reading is {"value": 197.5, "unit": "°"}
